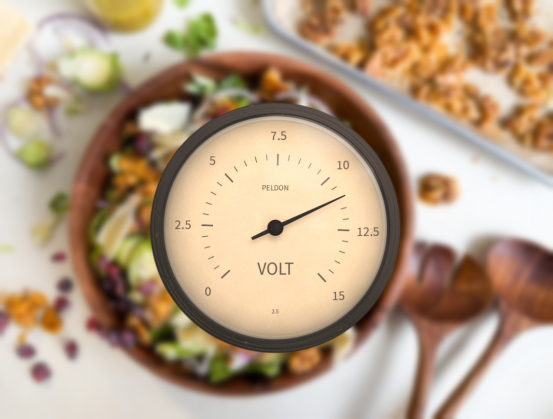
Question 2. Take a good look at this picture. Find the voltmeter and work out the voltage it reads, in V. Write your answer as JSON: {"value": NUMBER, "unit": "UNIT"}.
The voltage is {"value": 11, "unit": "V"}
